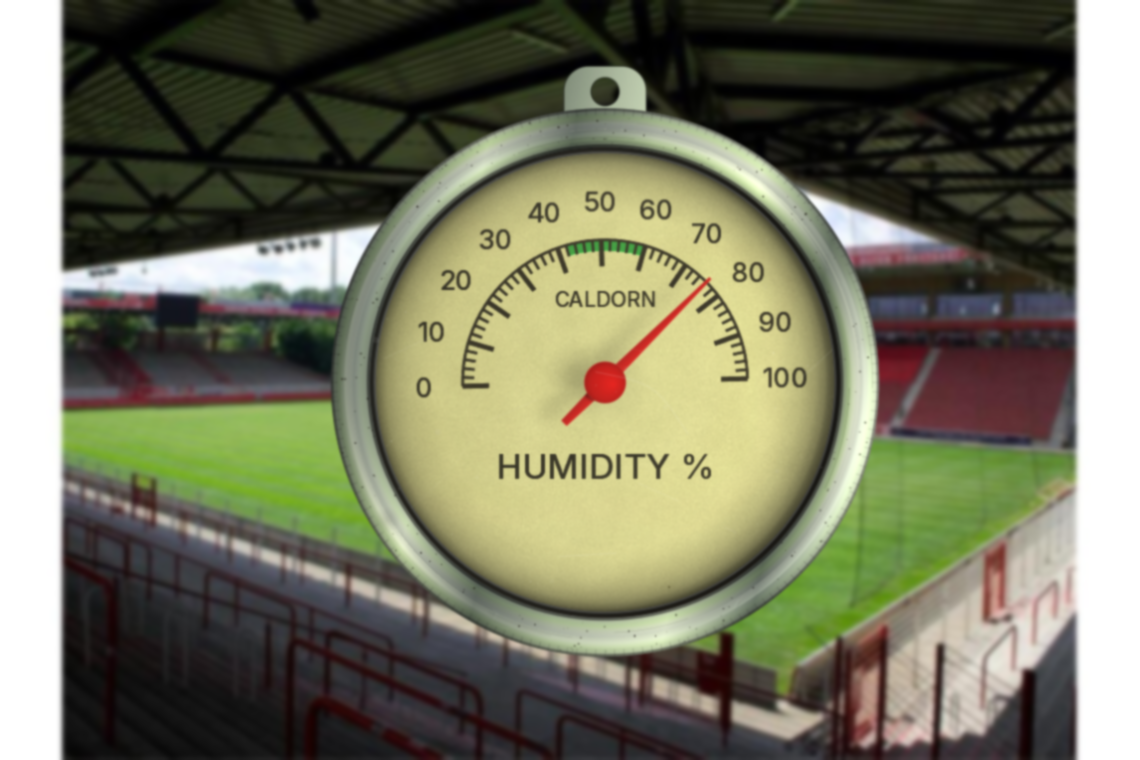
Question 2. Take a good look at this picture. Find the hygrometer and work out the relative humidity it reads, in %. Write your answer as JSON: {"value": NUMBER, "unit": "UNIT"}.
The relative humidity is {"value": 76, "unit": "%"}
